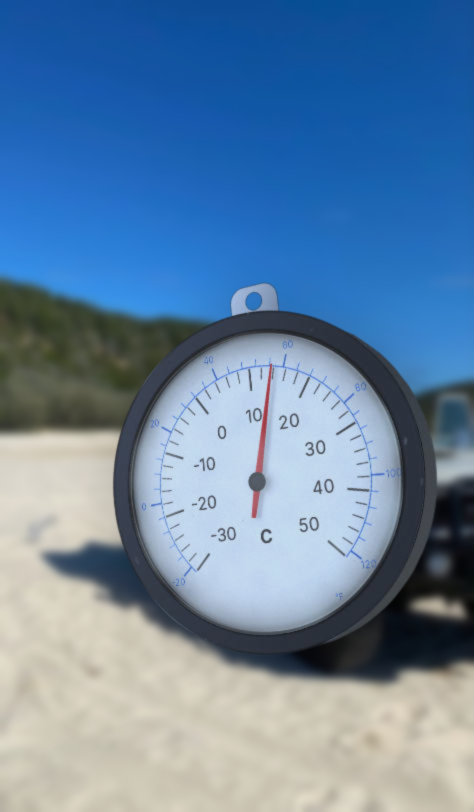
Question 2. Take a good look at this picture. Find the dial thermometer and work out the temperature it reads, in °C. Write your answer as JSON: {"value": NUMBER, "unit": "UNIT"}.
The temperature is {"value": 14, "unit": "°C"}
